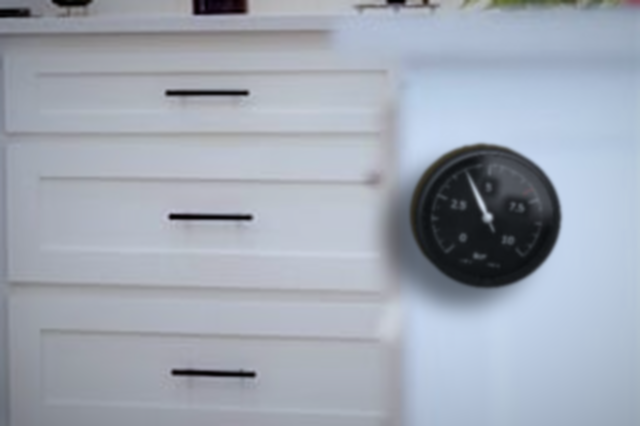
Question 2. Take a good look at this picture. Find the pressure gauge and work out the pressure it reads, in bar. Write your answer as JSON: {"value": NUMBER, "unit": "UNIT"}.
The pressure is {"value": 4, "unit": "bar"}
